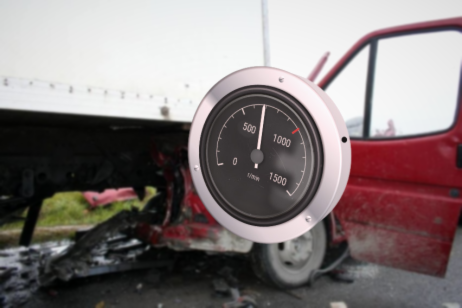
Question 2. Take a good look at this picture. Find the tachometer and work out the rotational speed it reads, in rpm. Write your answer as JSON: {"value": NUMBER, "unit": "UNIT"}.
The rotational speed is {"value": 700, "unit": "rpm"}
